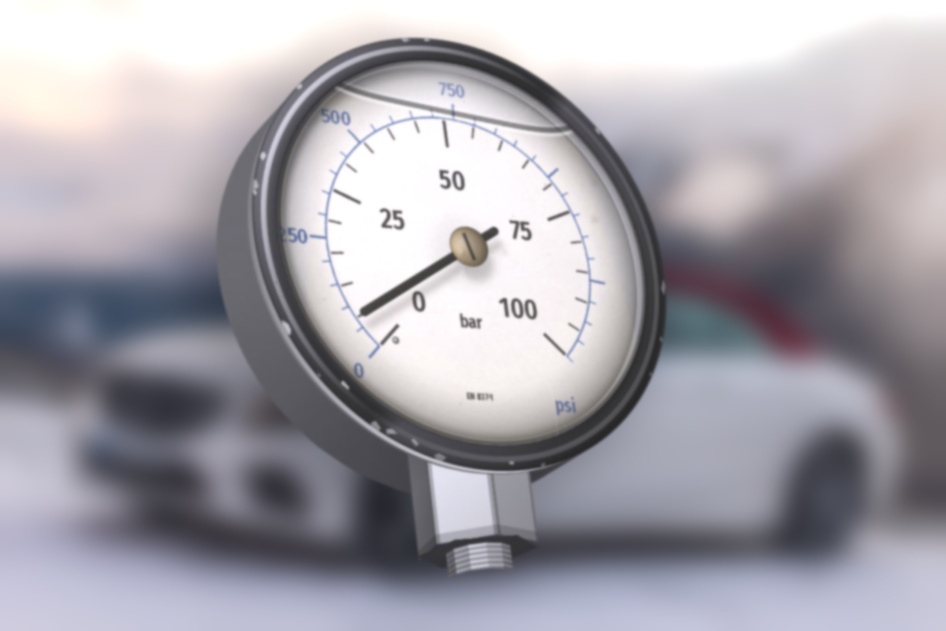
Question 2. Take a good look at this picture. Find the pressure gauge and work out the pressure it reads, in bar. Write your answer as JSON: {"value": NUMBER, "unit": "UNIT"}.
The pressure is {"value": 5, "unit": "bar"}
